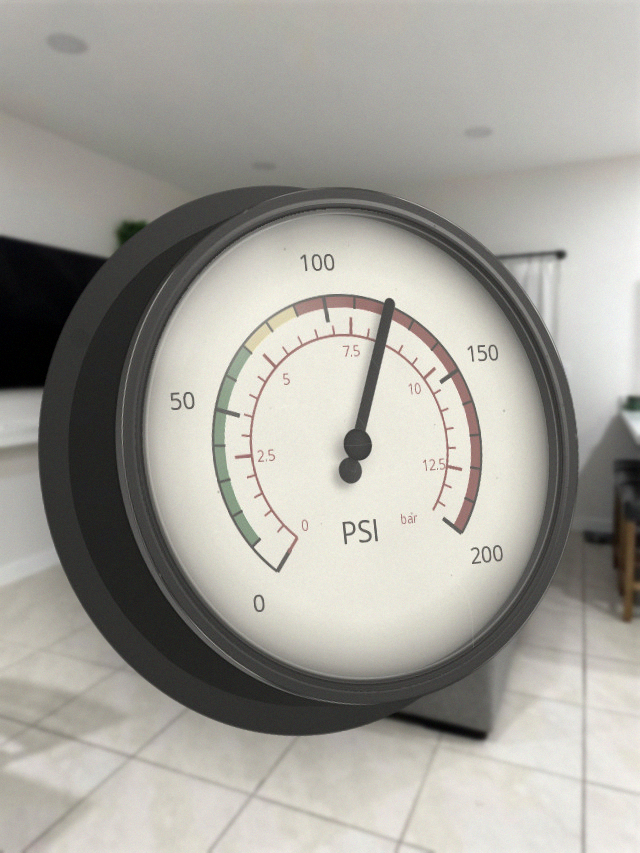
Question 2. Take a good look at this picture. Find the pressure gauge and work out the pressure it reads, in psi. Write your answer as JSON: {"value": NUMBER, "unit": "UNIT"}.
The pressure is {"value": 120, "unit": "psi"}
